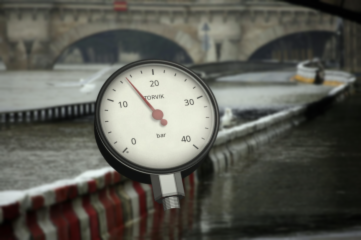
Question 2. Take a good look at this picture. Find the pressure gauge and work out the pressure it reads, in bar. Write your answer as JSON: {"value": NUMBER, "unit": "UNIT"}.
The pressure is {"value": 15, "unit": "bar"}
